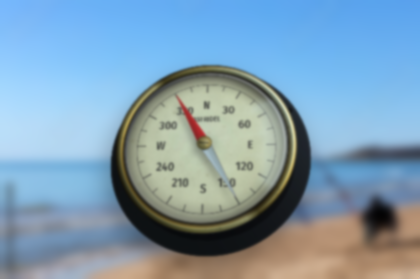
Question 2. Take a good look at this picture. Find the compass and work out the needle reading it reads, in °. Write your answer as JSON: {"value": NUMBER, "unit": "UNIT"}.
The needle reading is {"value": 330, "unit": "°"}
